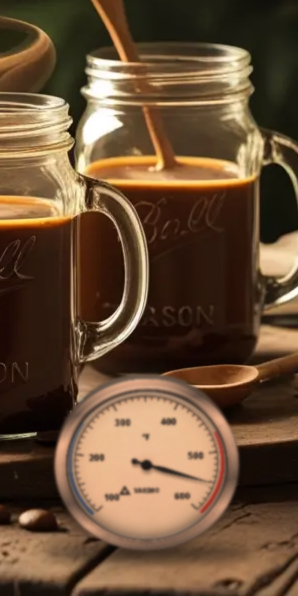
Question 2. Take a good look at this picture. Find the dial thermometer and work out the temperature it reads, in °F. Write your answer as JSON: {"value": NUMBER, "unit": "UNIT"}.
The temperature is {"value": 550, "unit": "°F"}
